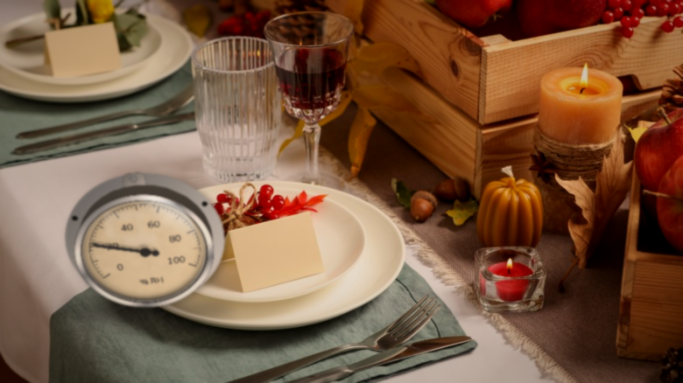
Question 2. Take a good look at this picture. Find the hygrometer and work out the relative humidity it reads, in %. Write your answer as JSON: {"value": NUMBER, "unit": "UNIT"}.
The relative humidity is {"value": 20, "unit": "%"}
